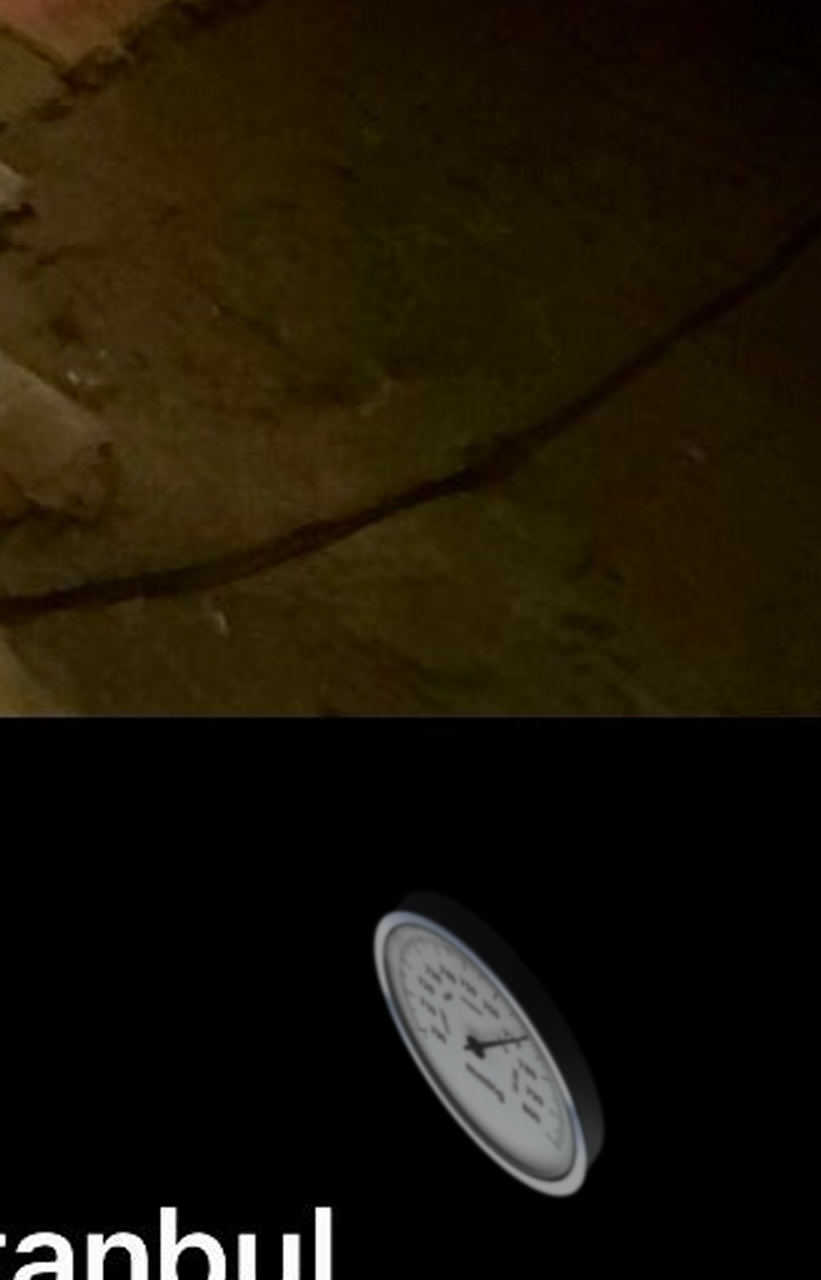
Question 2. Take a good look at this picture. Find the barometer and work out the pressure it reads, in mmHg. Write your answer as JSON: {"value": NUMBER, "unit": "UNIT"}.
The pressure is {"value": 770, "unit": "mmHg"}
